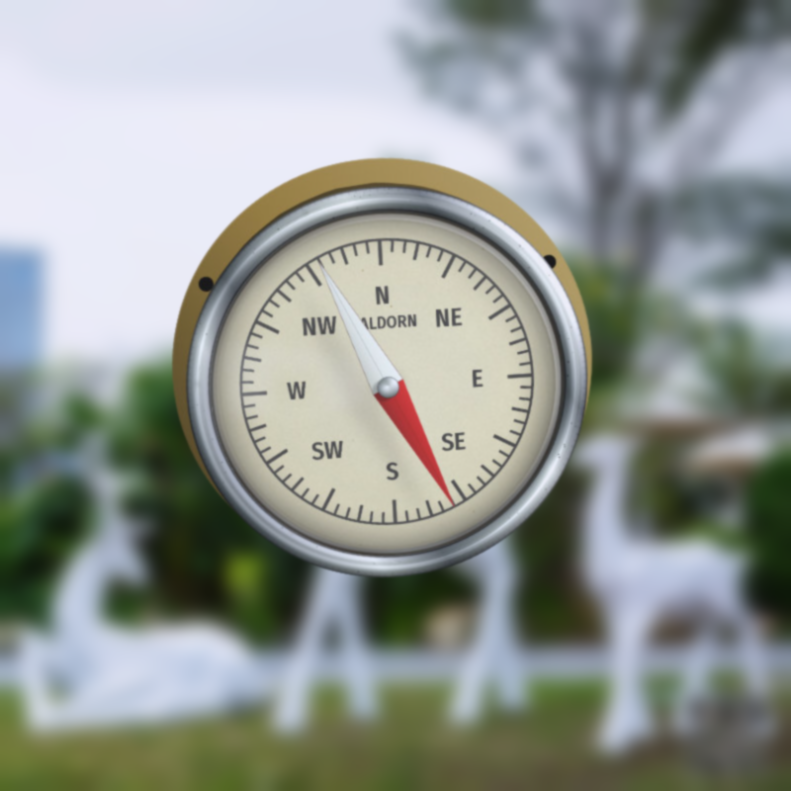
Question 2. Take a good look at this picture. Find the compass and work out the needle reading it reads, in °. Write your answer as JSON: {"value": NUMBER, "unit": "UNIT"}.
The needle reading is {"value": 155, "unit": "°"}
